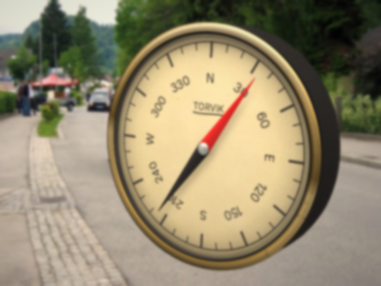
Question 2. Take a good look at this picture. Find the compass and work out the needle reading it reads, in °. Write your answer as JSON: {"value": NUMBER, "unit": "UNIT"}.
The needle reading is {"value": 35, "unit": "°"}
